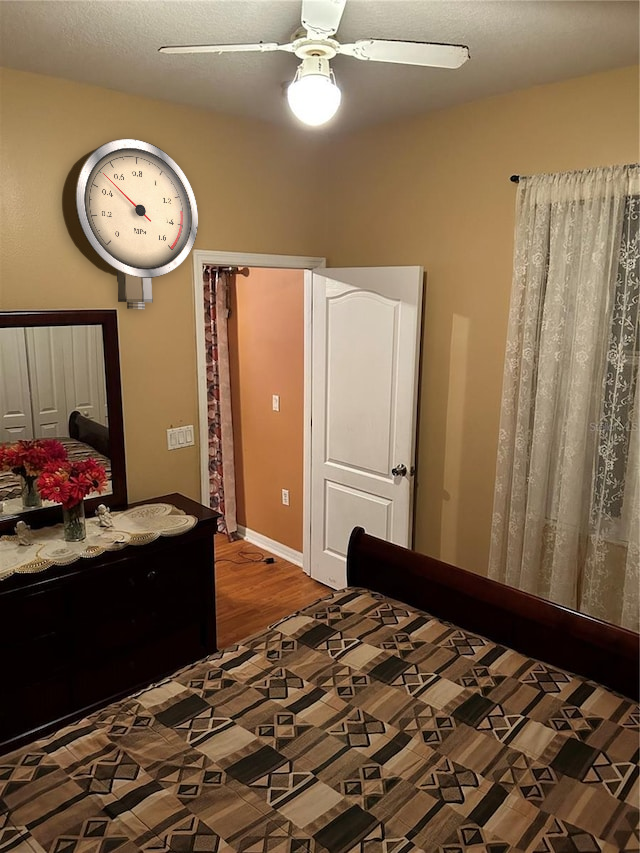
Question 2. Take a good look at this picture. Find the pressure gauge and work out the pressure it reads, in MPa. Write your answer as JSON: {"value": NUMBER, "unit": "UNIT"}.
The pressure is {"value": 0.5, "unit": "MPa"}
